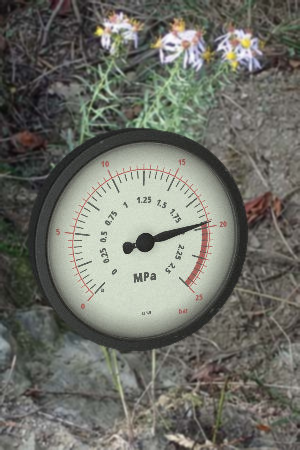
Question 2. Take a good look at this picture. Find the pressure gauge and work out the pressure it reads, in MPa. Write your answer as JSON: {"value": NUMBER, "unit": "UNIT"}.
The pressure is {"value": 1.95, "unit": "MPa"}
